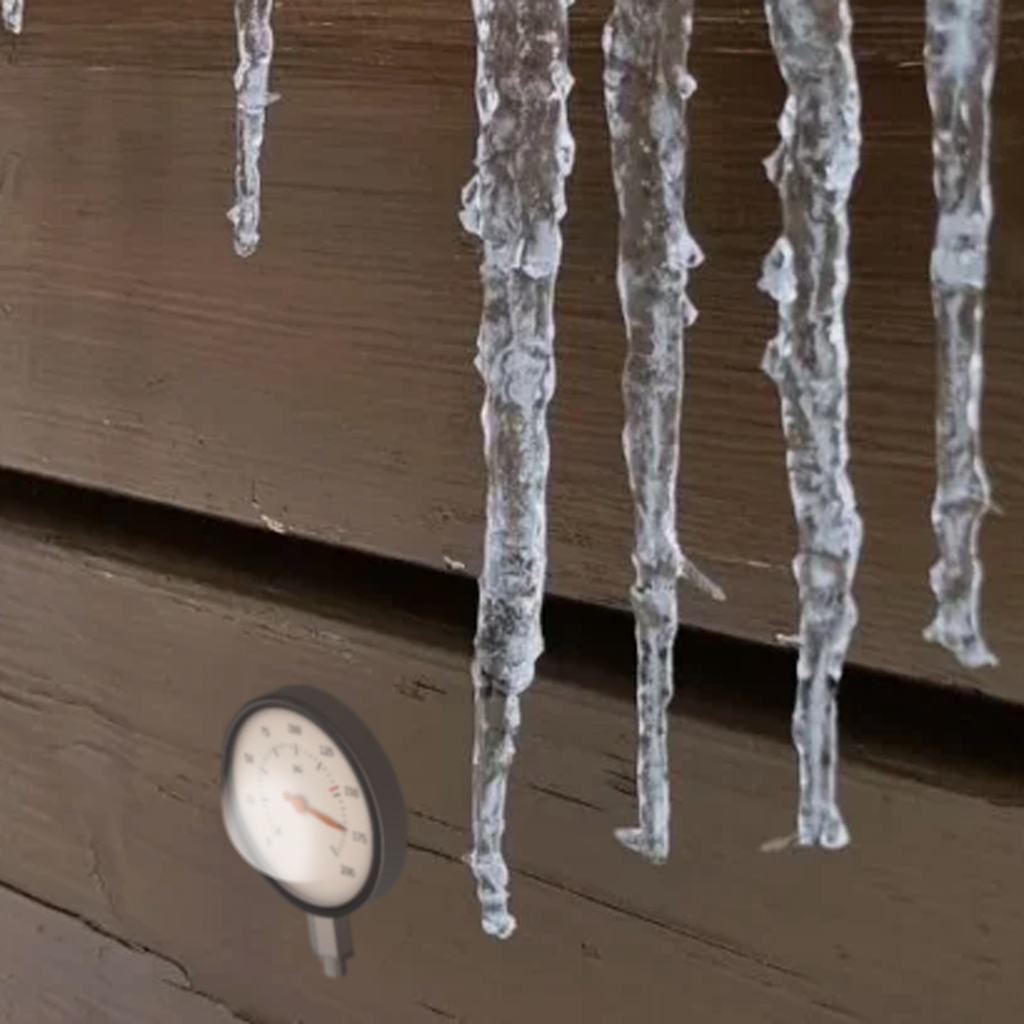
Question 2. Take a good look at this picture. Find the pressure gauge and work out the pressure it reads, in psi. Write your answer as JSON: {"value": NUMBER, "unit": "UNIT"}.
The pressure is {"value": 175, "unit": "psi"}
